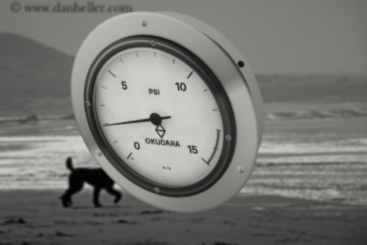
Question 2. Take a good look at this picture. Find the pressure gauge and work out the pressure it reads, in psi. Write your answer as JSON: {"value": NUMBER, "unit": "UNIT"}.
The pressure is {"value": 2, "unit": "psi"}
